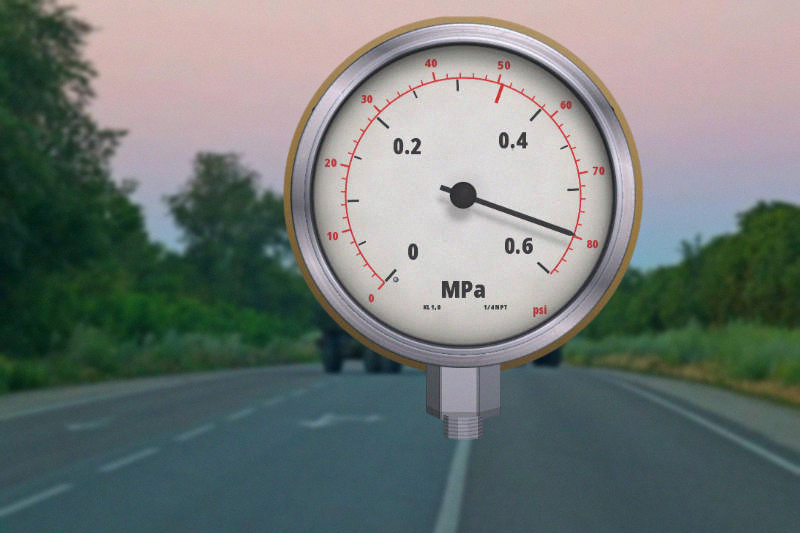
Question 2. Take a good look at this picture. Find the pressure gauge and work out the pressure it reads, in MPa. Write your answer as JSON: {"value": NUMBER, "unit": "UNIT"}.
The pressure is {"value": 0.55, "unit": "MPa"}
